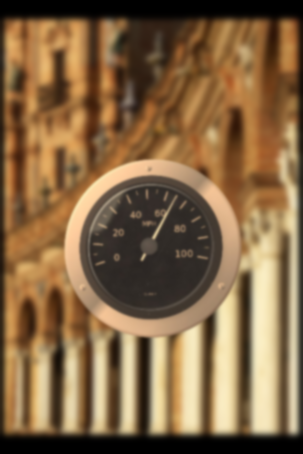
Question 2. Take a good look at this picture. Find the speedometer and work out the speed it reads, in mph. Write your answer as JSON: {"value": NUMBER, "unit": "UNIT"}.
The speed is {"value": 65, "unit": "mph"}
